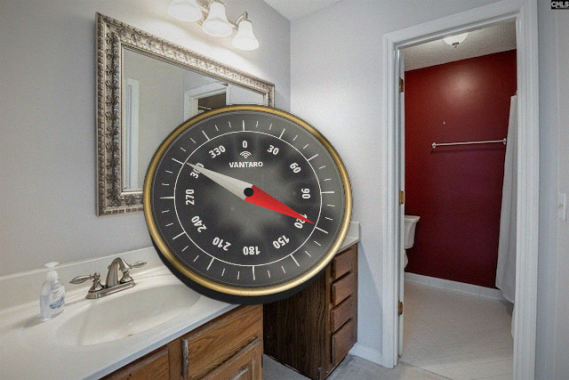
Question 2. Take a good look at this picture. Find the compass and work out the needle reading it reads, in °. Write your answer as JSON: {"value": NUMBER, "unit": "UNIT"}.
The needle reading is {"value": 120, "unit": "°"}
